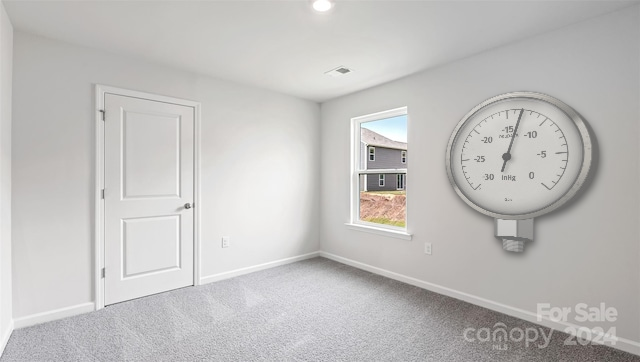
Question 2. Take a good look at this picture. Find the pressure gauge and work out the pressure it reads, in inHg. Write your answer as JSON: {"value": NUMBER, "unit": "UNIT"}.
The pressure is {"value": -13, "unit": "inHg"}
